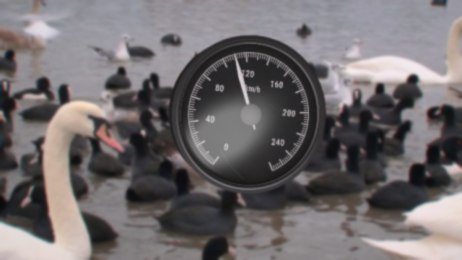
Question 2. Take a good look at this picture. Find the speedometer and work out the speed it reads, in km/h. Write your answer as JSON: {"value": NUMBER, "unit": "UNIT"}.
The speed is {"value": 110, "unit": "km/h"}
